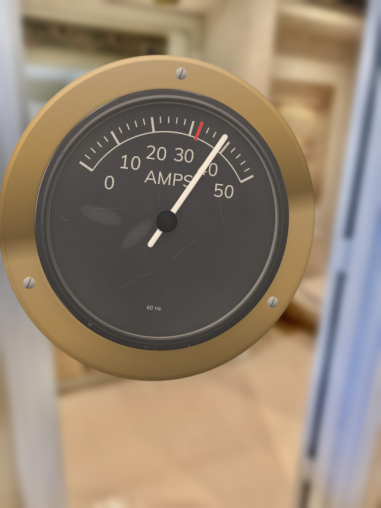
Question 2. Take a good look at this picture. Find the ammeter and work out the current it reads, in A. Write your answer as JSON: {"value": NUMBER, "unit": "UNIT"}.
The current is {"value": 38, "unit": "A"}
